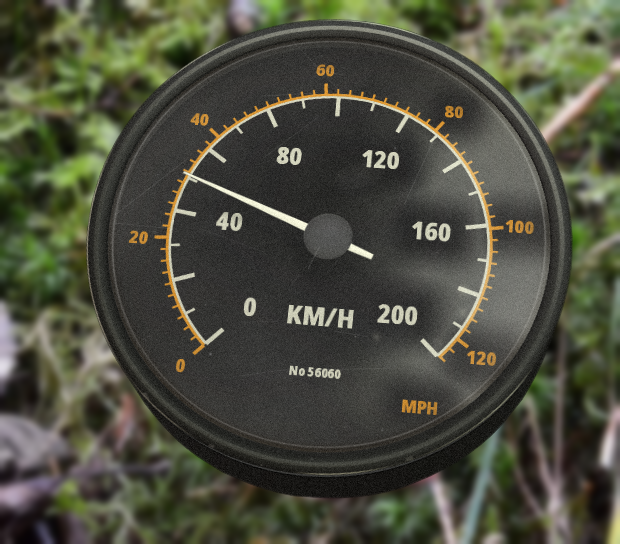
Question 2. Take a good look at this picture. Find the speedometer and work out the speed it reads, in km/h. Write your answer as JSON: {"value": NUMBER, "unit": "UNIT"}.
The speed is {"value": 50, "unit": "km/h"}
